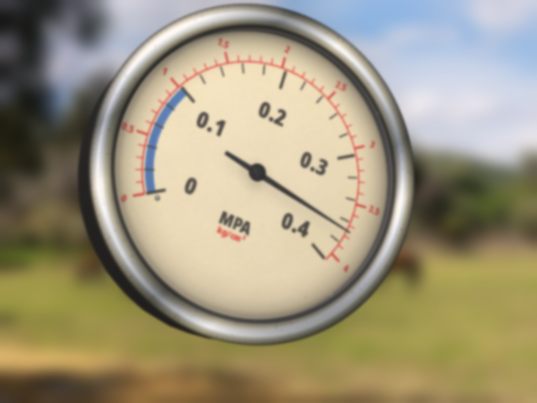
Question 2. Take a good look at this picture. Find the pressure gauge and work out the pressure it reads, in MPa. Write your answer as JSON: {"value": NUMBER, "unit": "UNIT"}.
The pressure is {"value": 0.37, "unit": "MPa"}
